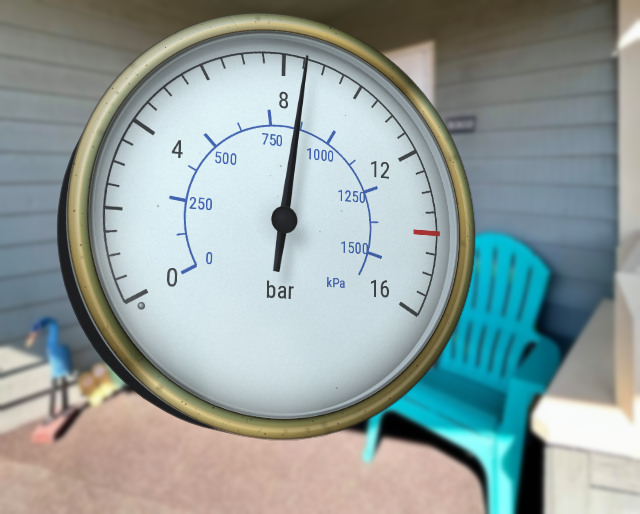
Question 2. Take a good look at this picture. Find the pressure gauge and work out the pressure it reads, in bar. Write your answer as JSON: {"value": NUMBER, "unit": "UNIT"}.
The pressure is {"value": 8.5, "unit": "bar"}
